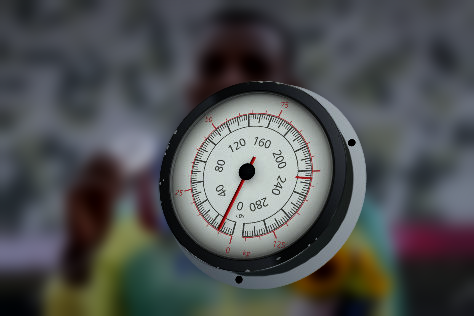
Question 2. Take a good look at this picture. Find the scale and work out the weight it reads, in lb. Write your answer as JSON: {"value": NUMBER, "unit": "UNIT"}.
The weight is {"value": 10, "unit": "lb"}
